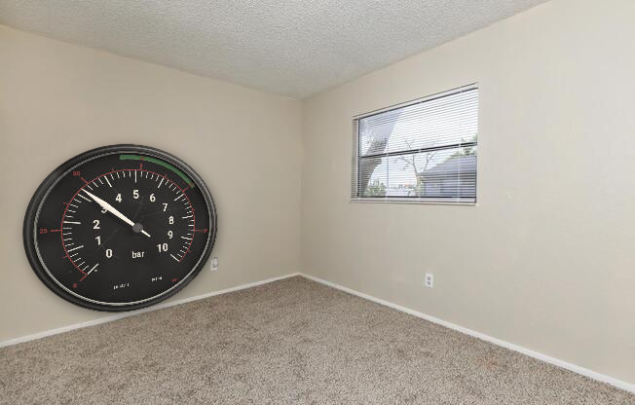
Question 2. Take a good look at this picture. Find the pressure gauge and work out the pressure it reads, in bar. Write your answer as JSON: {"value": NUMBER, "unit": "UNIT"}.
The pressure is {"value": 3.2, "unit": "bar"}
